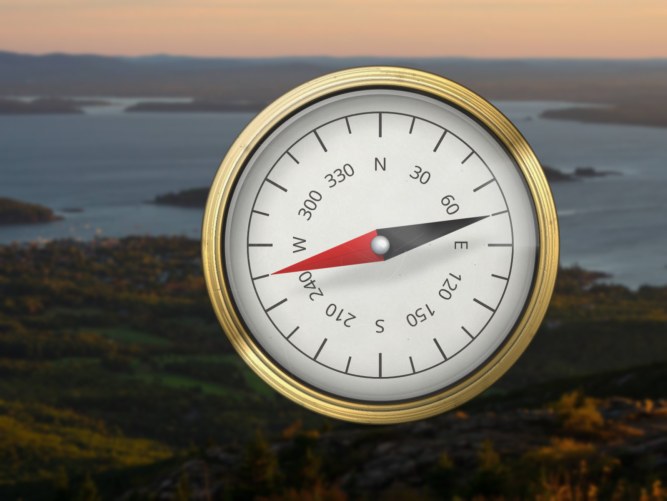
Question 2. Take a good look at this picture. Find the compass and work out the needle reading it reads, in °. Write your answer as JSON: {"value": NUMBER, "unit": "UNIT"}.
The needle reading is {"value": 255, "unit": "°"}
